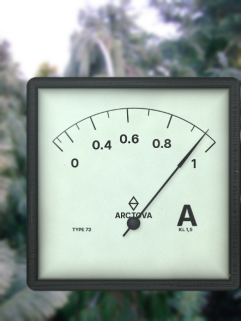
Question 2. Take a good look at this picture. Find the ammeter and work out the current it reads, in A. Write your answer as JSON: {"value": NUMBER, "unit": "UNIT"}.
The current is {"value": 0.95, "unit": "A"}
